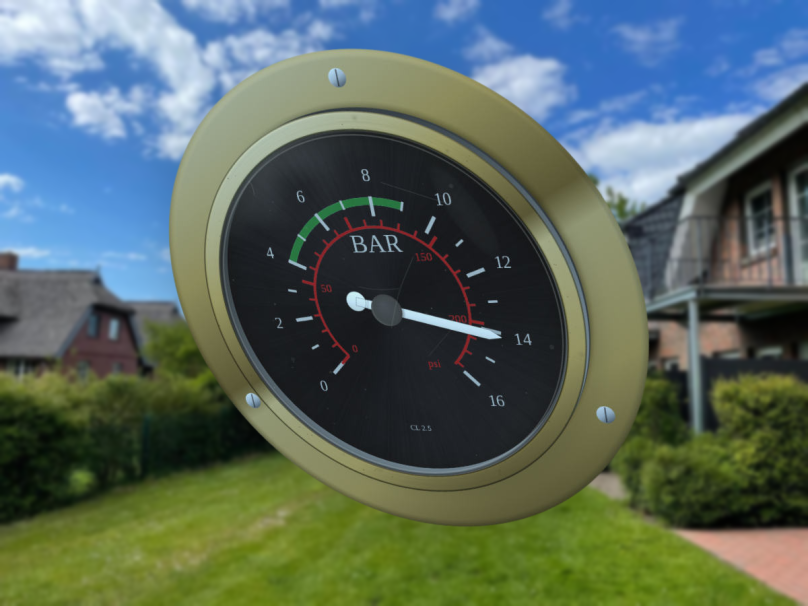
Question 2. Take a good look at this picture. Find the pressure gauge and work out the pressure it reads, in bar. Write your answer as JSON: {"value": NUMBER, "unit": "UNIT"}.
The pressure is {"value": 14, "unit": "bar"}
